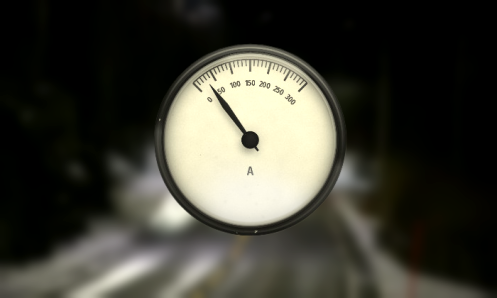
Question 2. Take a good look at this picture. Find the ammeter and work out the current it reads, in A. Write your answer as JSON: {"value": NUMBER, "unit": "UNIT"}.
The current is {"value": 30, "unit": "A"}
